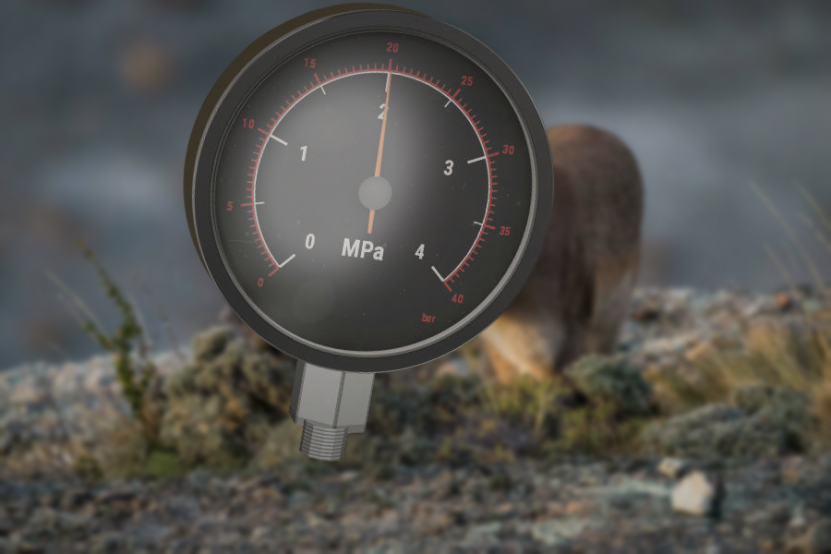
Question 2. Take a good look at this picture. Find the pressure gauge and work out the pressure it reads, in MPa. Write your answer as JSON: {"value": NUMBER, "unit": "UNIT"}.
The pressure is {"value": 2, "unit": "MPa"}
